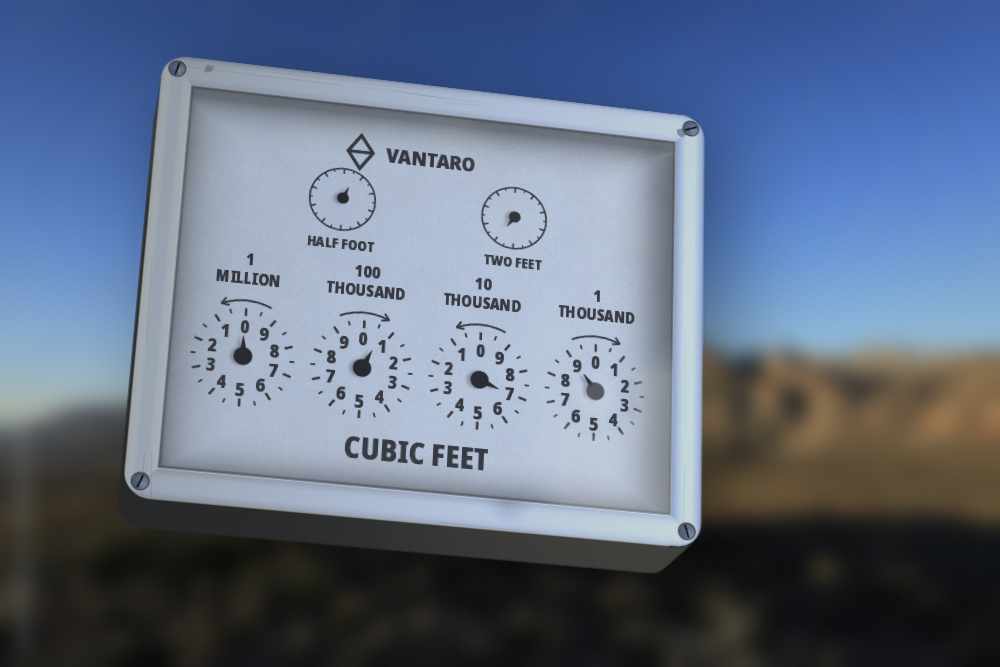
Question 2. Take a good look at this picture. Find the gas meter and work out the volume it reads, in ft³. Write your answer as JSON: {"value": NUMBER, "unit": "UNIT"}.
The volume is {"value": 6900, "unit": "ft³"}
